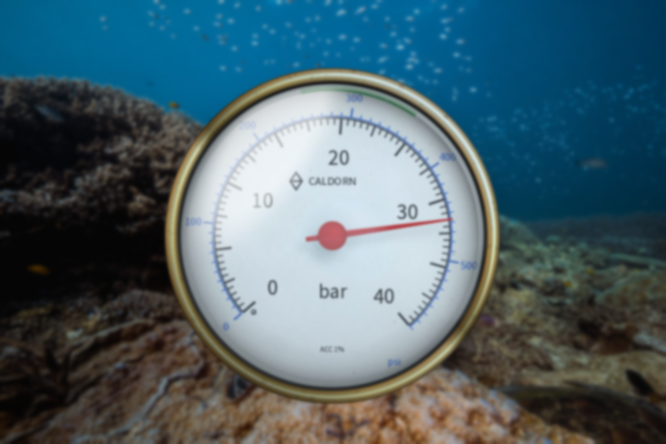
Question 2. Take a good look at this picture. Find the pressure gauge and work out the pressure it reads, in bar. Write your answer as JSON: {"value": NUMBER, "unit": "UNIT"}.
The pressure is {"value": 31.5, "unit": "bar"}
